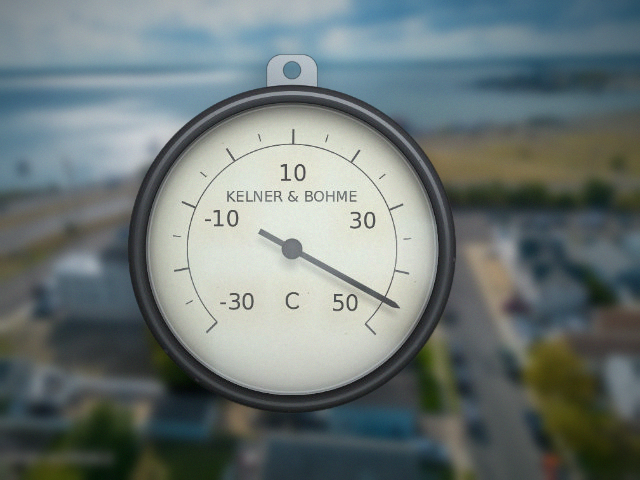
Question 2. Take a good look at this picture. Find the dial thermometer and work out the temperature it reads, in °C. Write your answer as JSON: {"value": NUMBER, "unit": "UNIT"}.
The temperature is {"value": 45, "unit": "°C"}
